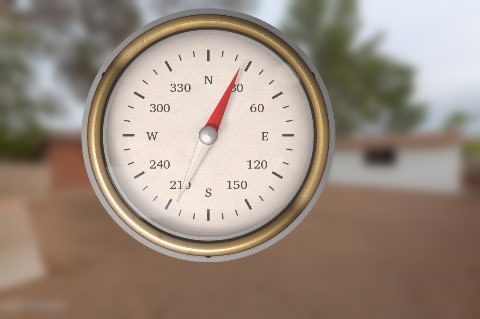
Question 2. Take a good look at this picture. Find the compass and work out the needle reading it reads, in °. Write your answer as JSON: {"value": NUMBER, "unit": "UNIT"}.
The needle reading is {"value": 25, "unit": "°"}
